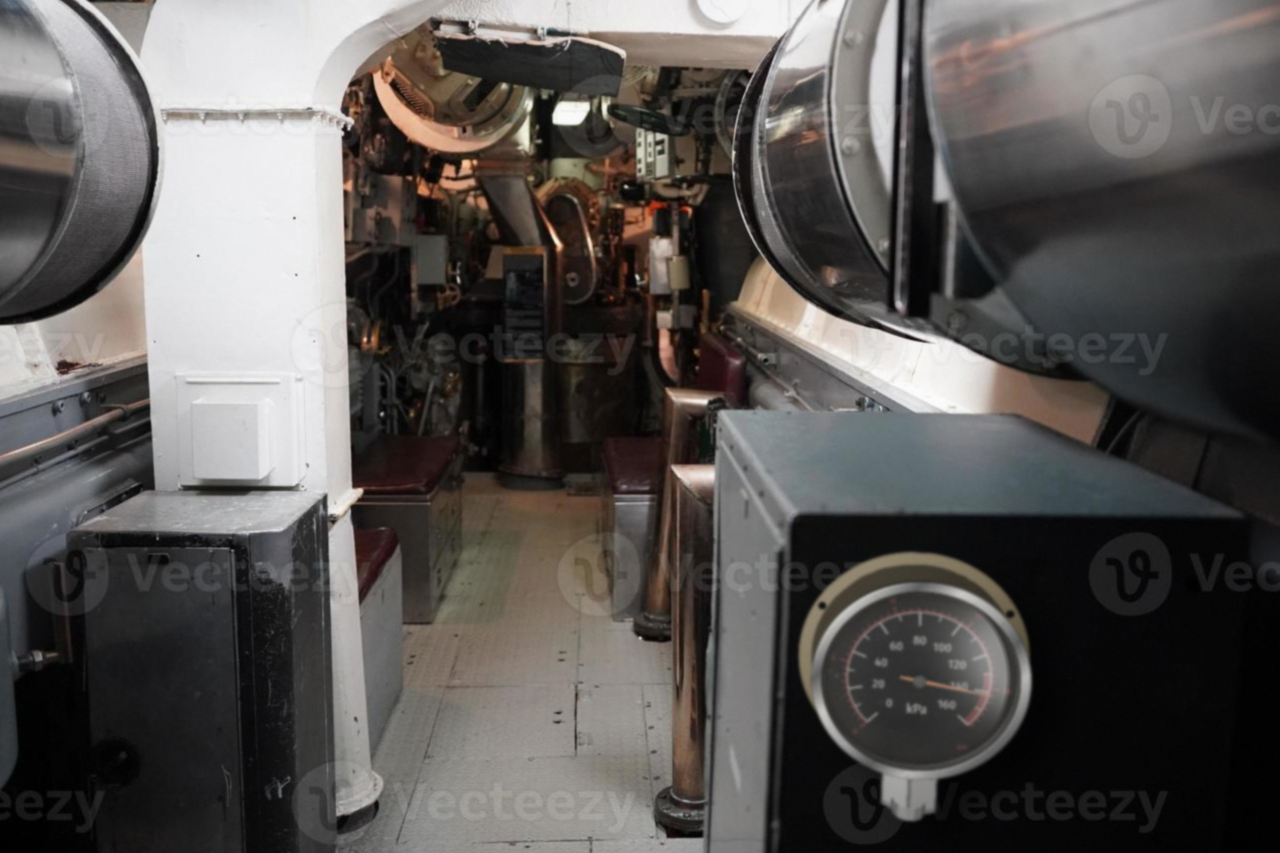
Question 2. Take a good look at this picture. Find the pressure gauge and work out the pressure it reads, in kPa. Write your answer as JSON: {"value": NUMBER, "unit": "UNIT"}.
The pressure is {"value": 140, "unit": "kPa"}
